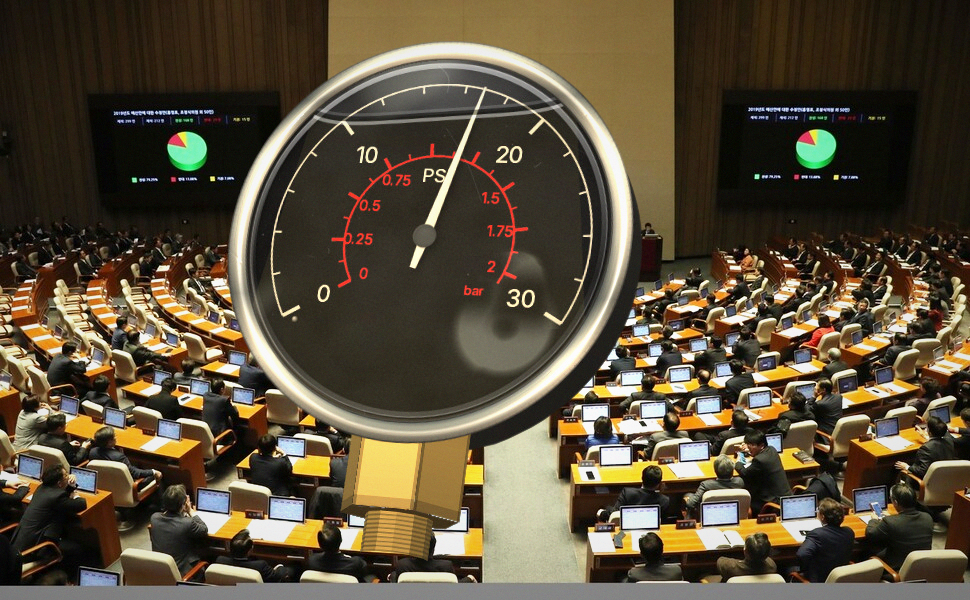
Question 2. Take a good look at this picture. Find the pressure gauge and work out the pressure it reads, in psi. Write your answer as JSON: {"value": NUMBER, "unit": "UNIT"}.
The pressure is {"value": 17, "unit": "psi"}
